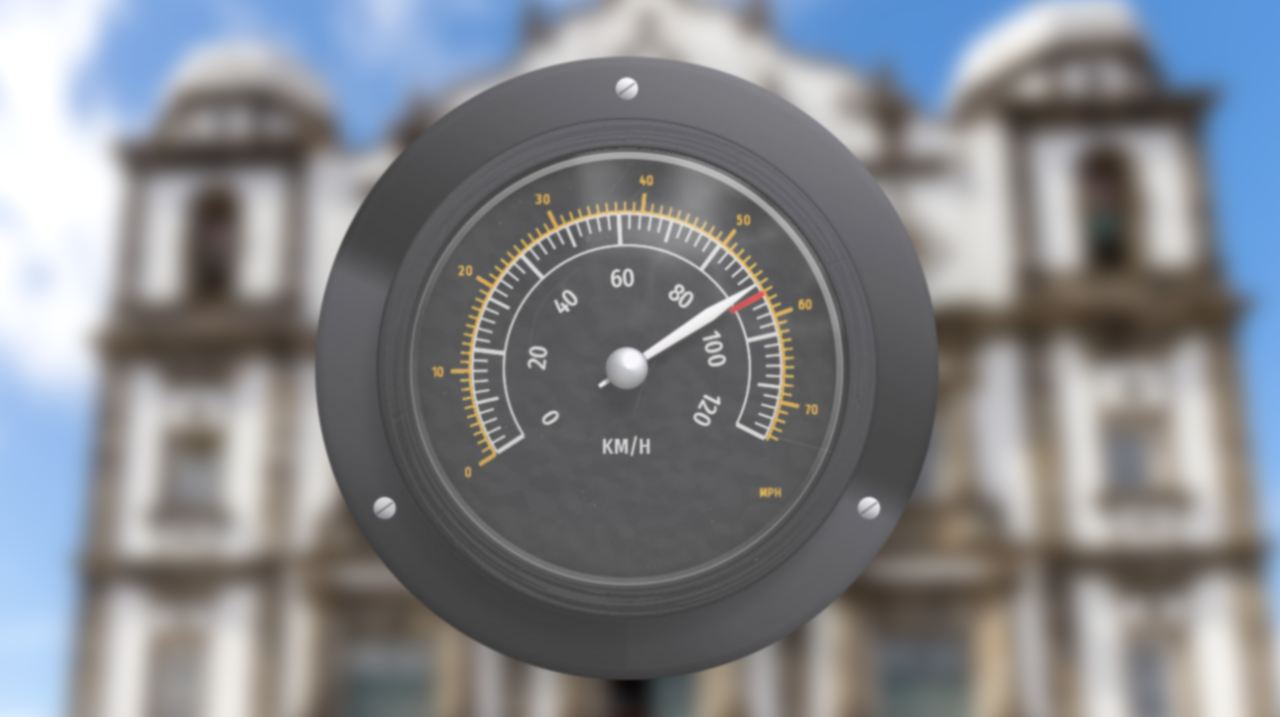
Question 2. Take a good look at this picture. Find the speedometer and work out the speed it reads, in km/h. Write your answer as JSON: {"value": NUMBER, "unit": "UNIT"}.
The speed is {"value": 90, "unit": "km/h"}
